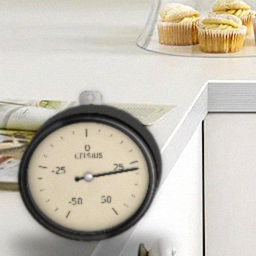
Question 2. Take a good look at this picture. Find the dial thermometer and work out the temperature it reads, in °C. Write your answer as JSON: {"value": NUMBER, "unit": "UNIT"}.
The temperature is {"value": 27.5, "unit": "°C"}
